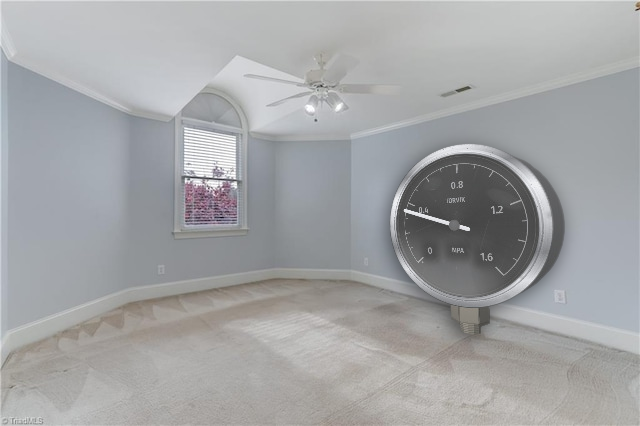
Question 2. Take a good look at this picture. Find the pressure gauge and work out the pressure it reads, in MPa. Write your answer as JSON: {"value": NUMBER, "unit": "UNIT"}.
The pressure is {"value": 0.35, "unit": "MPa"}
